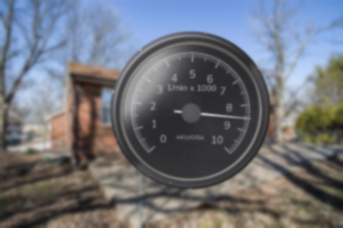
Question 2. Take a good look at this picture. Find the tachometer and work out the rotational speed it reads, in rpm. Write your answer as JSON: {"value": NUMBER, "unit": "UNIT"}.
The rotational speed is {"value": 8500, "unit": "rpm"}
